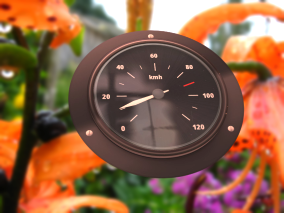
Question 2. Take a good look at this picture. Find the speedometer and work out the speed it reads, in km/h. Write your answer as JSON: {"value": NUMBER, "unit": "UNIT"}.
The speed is {"value": 10, "unit": "km/h"}
